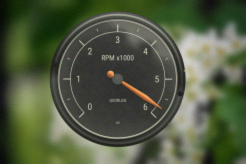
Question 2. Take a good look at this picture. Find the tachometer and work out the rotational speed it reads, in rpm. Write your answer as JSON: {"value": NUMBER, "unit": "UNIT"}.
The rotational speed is {"value": 5750, "unit": "rpm"}
